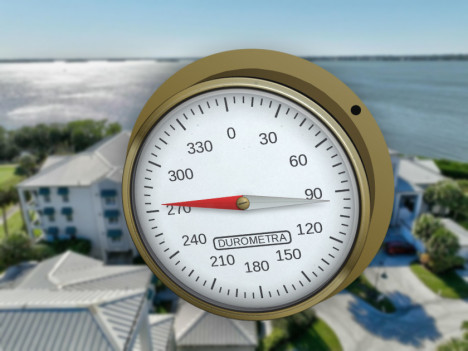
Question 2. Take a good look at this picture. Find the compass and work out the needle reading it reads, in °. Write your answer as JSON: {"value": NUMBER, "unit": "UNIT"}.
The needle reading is {"value": 275, "unit": "°"}
